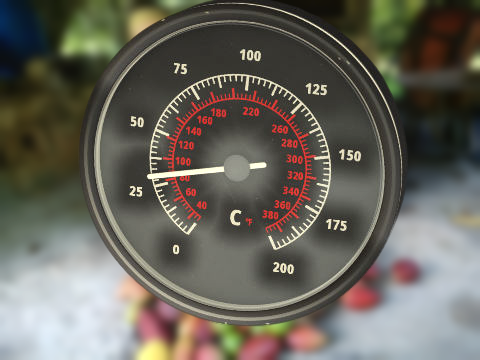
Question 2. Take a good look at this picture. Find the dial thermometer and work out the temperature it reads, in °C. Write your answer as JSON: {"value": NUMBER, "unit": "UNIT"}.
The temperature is {"value": 30, "unit": "°C"}
